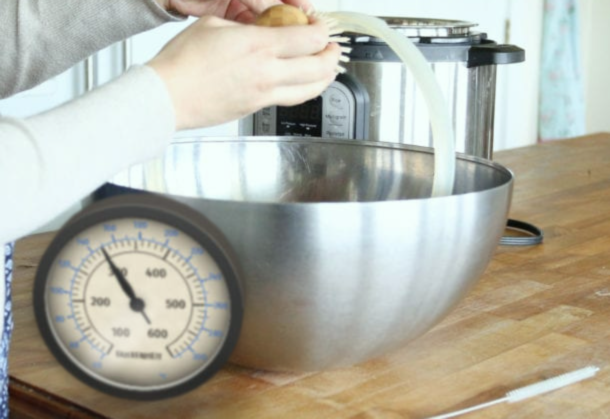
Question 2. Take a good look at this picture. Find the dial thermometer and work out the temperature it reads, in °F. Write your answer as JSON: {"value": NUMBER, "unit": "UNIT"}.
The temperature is {"value": 300, "unit": "°F"}
